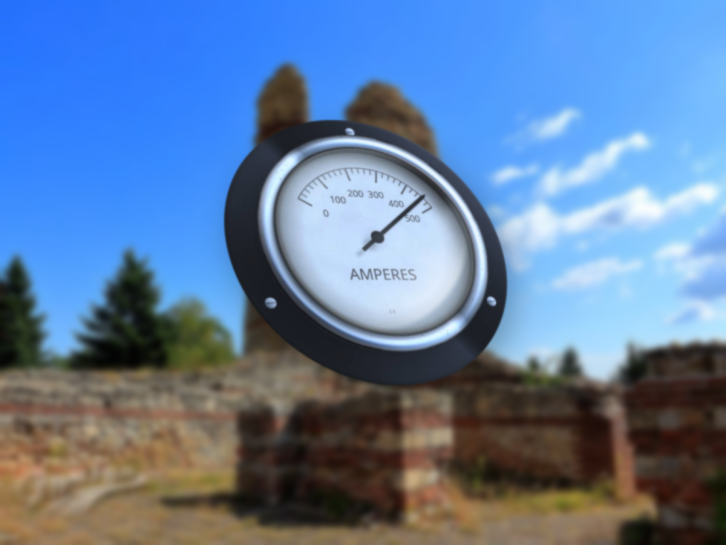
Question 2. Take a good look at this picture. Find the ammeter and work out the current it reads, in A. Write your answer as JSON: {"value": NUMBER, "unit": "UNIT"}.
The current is {"value": 460, "unit": "A"}
